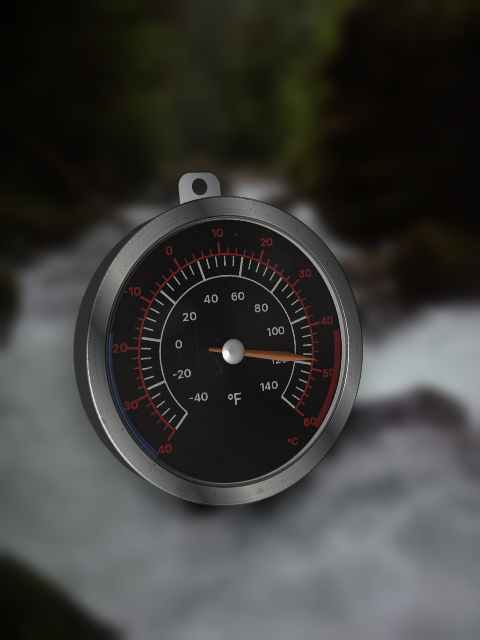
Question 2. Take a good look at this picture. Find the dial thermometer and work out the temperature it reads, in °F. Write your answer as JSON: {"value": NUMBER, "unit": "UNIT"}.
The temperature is {"value": 118, "unit": "°F"}
